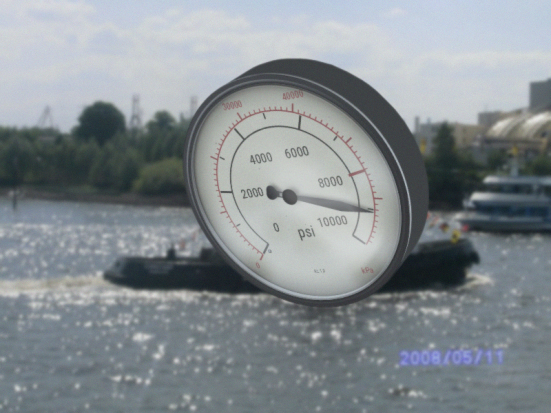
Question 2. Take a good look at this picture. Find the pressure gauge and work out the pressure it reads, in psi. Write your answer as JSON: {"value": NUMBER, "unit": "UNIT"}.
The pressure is {"value": 9000, "unit": "psi"}
